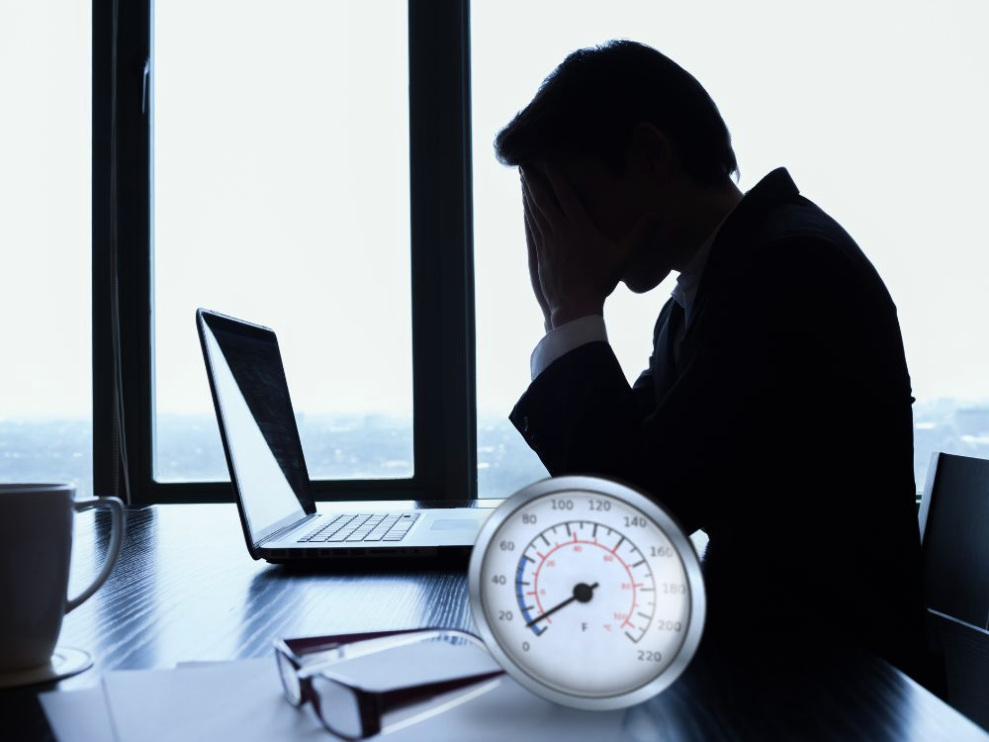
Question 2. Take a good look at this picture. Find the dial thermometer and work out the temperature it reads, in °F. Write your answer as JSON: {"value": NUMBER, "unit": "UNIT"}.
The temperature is {"value": 10, "unit": "°F"}
